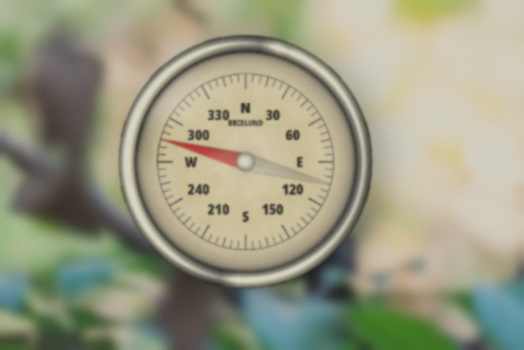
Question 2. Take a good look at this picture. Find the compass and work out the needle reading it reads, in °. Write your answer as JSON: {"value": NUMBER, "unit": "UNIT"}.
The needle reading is {"value": 285, "unit": "°"}
